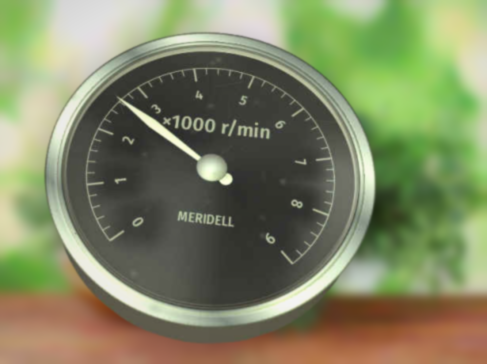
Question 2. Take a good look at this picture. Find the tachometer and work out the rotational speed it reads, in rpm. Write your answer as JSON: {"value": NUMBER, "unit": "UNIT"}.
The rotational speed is {"value": 2600, "unit": "rpm"}
